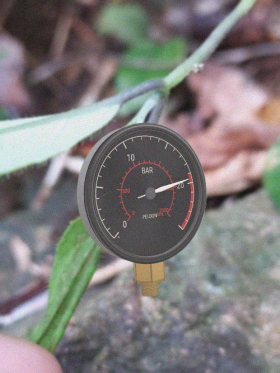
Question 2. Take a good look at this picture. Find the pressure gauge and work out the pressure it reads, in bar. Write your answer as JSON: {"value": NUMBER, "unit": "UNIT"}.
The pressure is {"value": 19.5, "unit": "bar"}
